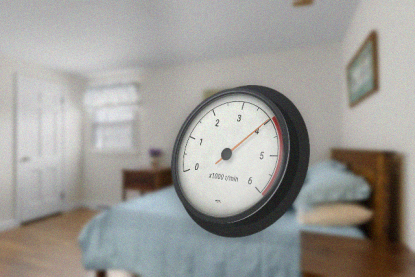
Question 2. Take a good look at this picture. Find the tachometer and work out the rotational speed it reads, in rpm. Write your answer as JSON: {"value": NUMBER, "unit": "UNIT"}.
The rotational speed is {"value": 4000, "unit": "rpm"}
